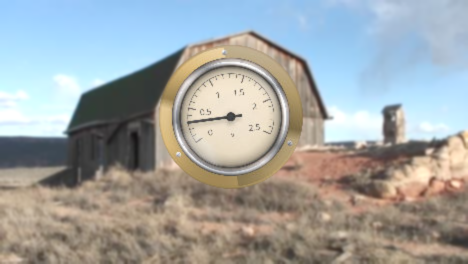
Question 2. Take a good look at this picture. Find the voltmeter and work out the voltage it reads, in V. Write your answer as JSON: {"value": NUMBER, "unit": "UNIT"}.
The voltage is {"value": 0.3, "unit": "V"}
